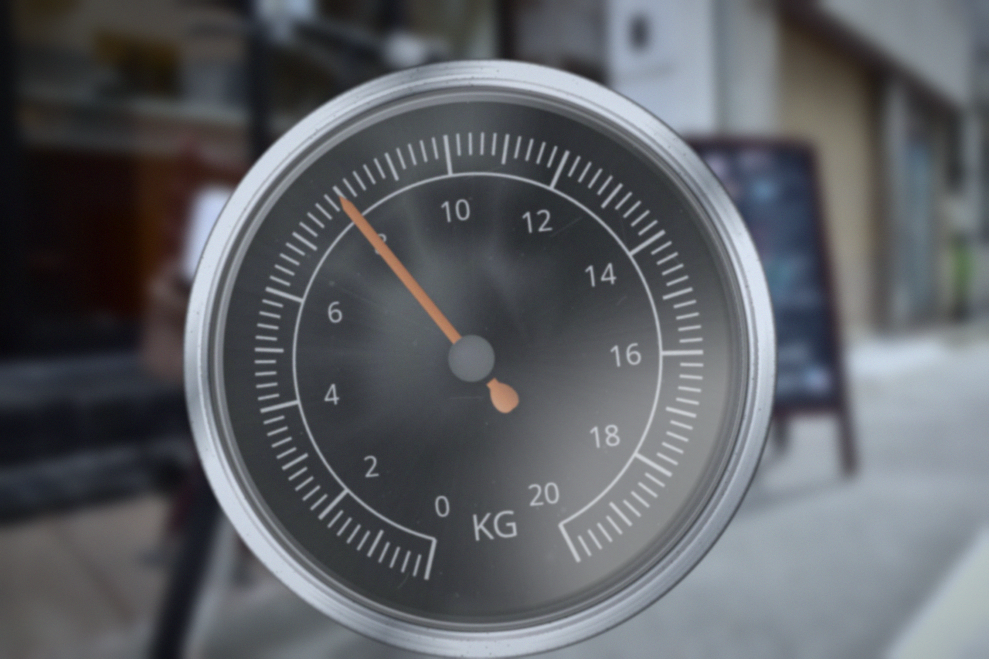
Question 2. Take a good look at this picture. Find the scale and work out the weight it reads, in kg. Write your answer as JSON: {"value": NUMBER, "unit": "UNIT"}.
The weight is {"value": 8, "unit": "kg"}
